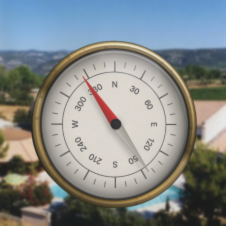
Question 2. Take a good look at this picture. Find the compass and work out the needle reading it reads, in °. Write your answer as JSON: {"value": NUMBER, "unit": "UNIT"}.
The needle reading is {"value": 325, "unit": "°"}
